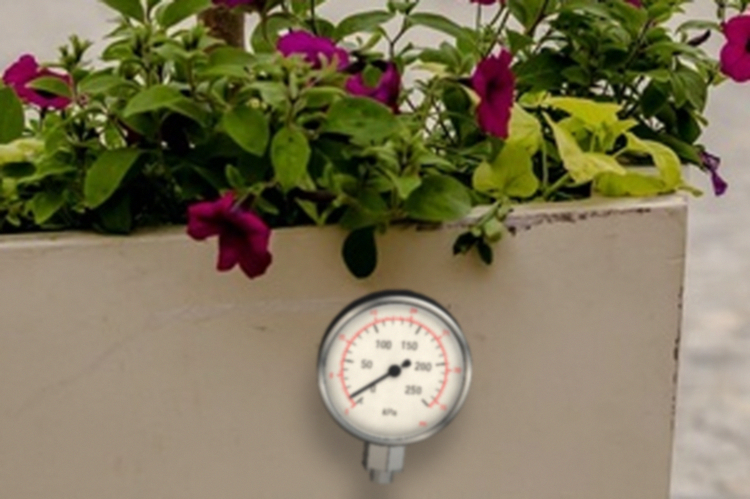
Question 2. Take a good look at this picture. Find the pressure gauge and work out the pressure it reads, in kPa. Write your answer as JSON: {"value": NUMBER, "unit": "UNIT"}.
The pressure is {"value": 10, "unit": "kPa"}
